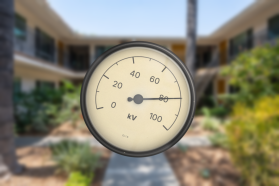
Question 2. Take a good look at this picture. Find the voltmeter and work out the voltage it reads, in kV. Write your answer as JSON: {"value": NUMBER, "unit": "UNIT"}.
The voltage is {"value": 80, "unit": "kV"}
